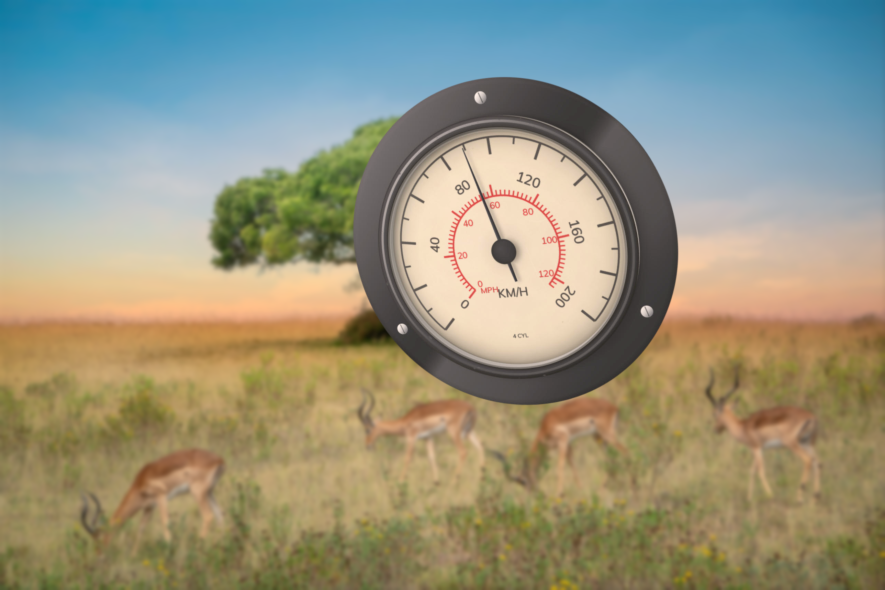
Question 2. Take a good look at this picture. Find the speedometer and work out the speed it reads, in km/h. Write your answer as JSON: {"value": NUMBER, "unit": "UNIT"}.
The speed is {"value": 90, "unit": "km/h"}
